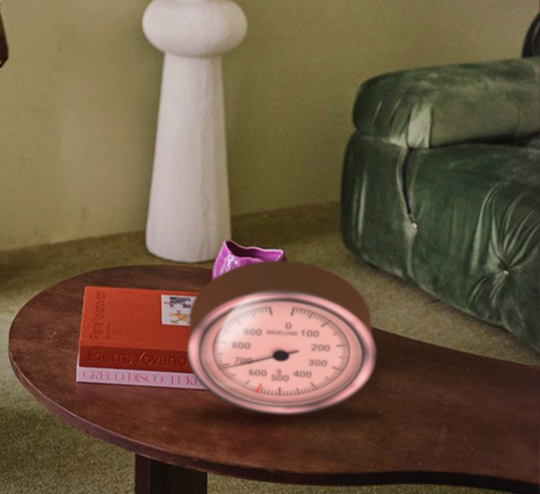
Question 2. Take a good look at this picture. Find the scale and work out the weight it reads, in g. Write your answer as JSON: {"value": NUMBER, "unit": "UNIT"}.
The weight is {"value": 700, "unit": "g"}
